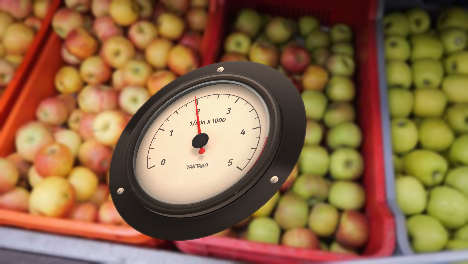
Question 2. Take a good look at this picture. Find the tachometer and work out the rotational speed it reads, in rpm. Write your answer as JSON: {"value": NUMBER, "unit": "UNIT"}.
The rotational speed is {"value": 2000, "unit": "rpm"}
